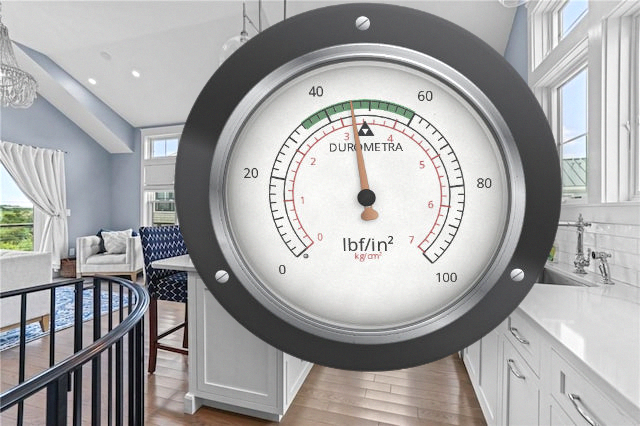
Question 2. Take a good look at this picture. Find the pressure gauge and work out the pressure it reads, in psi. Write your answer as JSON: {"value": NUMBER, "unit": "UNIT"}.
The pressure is {"value": 46, "unit": "psi"}
